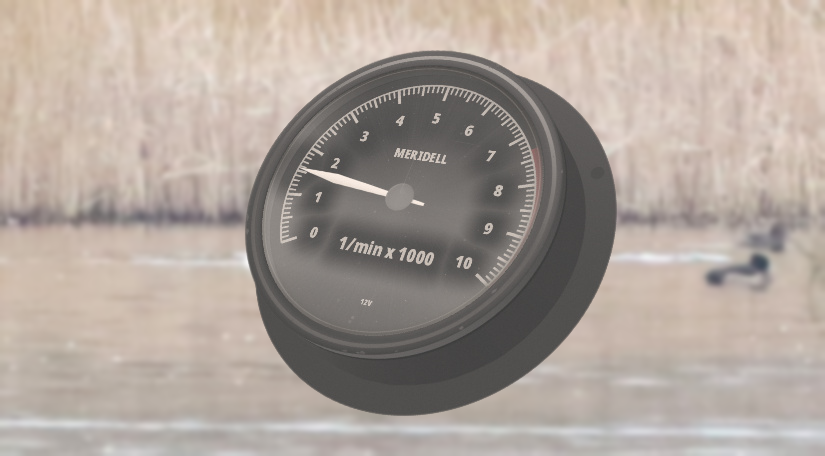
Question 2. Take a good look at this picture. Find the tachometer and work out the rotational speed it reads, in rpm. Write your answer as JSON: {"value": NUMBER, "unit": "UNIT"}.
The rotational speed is {"value": 1500, "unit": "rpm"}
